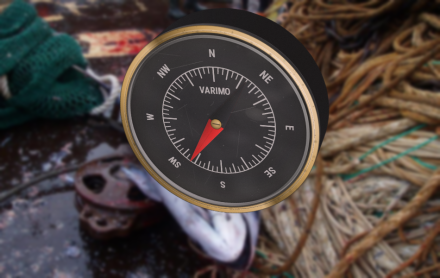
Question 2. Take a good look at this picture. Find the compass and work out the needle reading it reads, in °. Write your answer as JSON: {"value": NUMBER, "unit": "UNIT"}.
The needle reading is {"value": 215, "unit": "°"}
